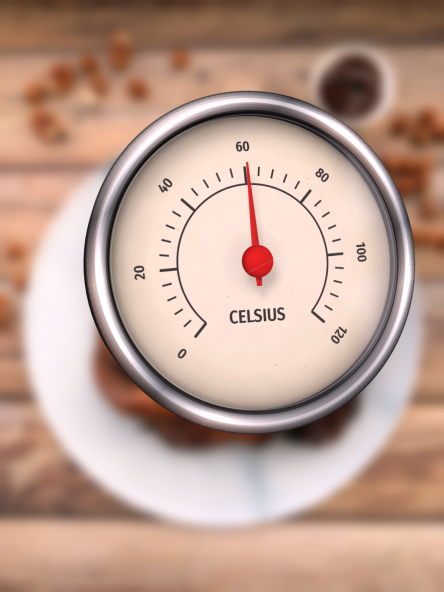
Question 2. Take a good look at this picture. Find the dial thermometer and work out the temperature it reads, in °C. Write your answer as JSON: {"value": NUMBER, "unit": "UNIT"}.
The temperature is {"value": 60, "unit": "°C"}
